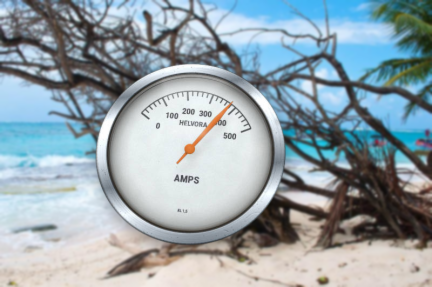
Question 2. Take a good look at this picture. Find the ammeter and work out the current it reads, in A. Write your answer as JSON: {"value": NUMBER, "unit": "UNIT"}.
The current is {"value": 380, "unit": "A"}
